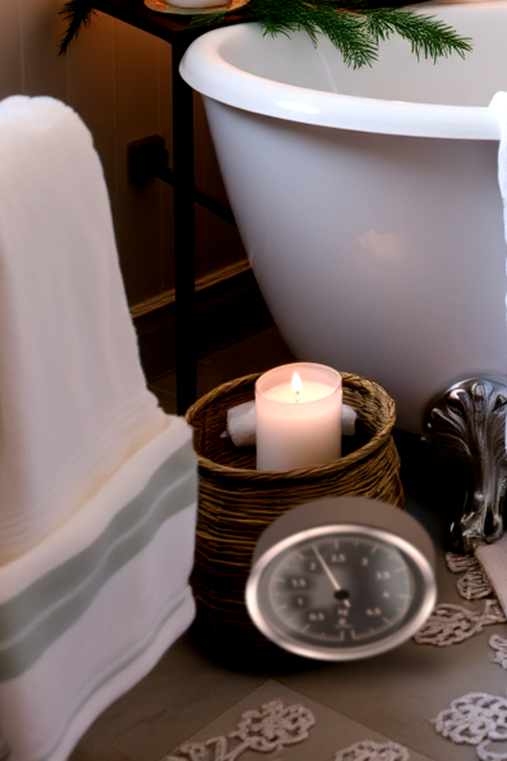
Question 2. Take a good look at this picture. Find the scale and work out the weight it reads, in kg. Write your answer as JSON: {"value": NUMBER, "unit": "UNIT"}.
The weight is {"value": 2.25, "unit": "kg"}
